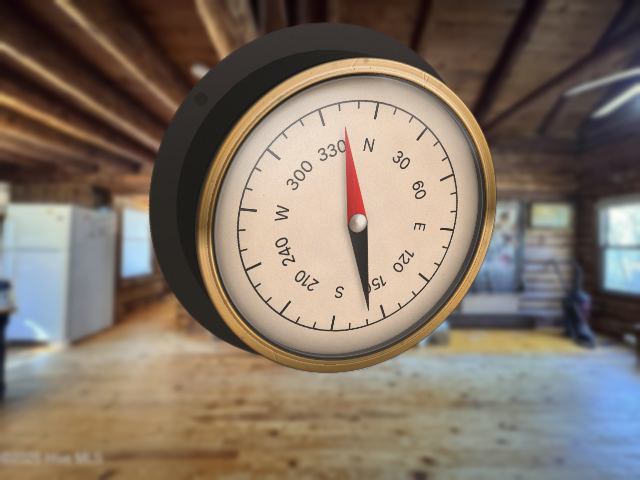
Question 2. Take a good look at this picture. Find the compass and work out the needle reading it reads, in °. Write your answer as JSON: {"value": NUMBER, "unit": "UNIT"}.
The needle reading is {"value": 340, "unit": "°"}
